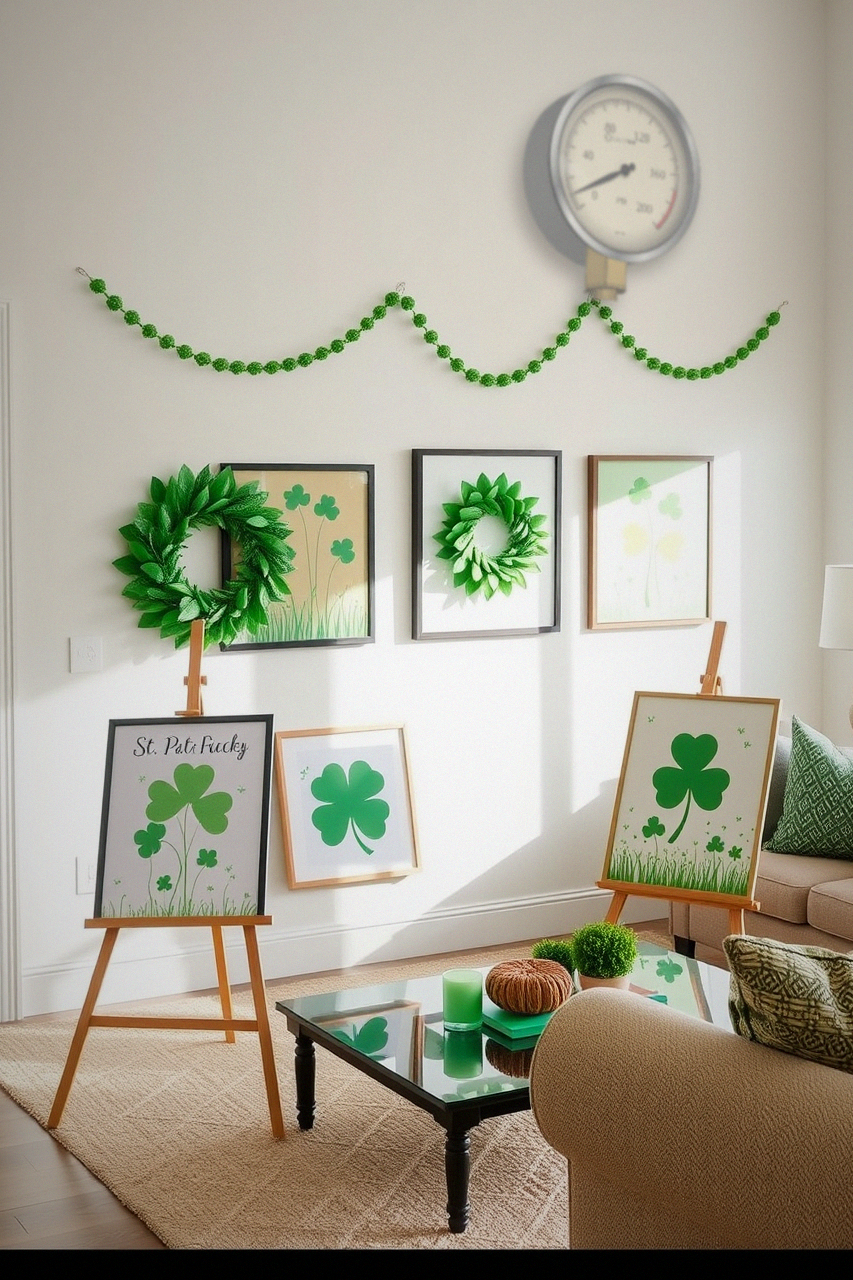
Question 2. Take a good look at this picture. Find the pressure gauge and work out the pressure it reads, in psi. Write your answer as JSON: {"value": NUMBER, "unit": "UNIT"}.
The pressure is {"value": 10, "unit": "psi"}
